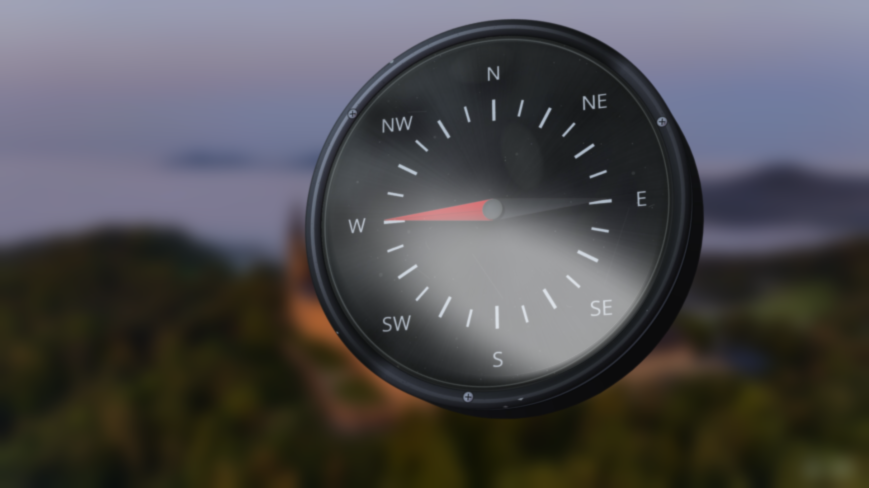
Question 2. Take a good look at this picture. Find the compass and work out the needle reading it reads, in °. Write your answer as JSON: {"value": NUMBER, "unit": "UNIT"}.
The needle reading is {"value": 270, "unit": "°"}
